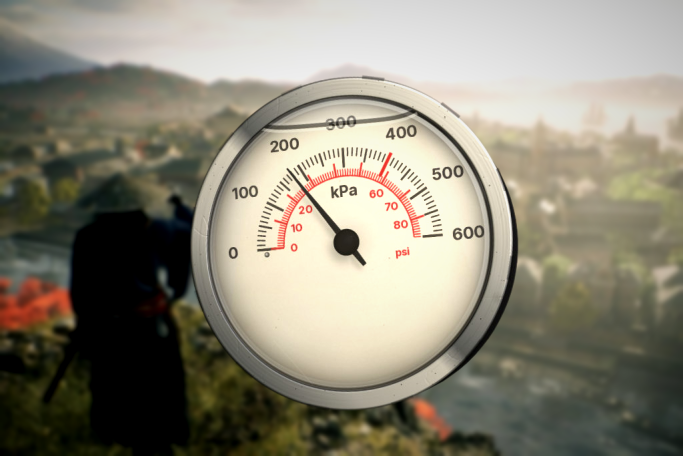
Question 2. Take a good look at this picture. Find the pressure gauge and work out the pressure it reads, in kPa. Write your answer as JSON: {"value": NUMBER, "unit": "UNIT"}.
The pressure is {"value": 180, "unit": "kPa"}
